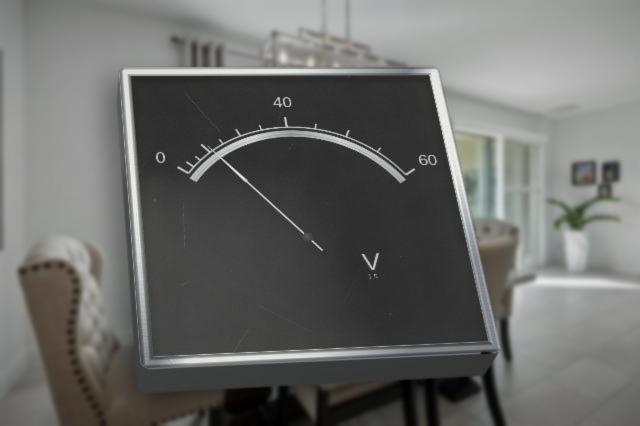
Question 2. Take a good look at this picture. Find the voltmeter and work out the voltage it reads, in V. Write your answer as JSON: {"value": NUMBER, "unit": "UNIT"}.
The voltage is {"value": 20, "unit": "V"}
